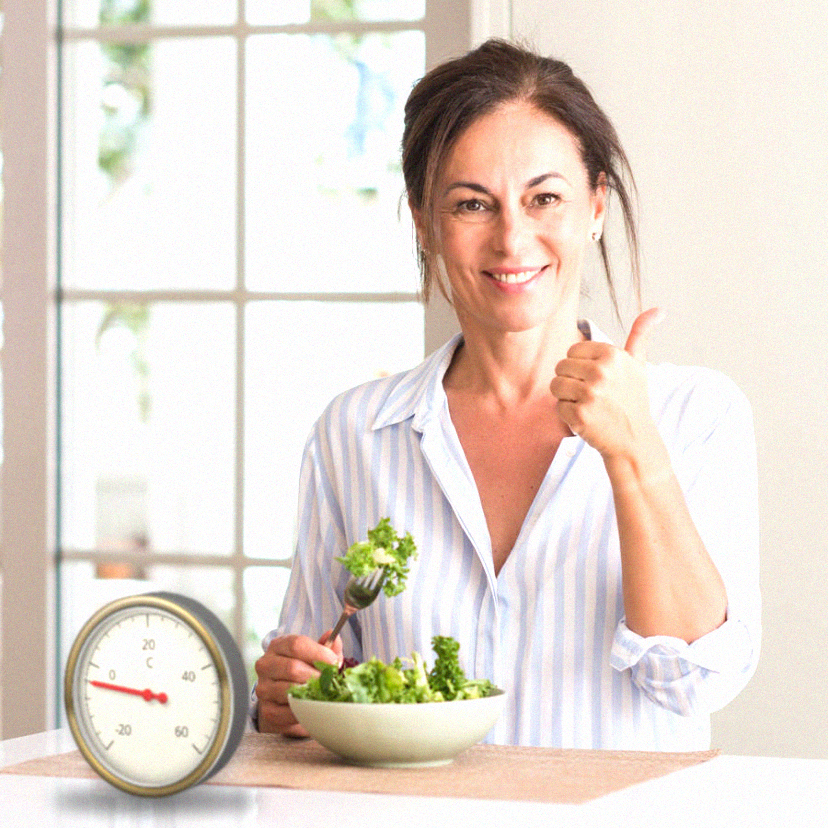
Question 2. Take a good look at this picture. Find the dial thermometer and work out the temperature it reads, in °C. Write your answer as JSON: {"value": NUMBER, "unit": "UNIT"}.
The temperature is {"value": -4, "unit": "°C"}
